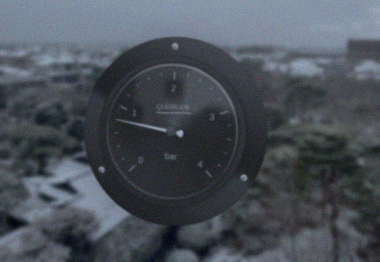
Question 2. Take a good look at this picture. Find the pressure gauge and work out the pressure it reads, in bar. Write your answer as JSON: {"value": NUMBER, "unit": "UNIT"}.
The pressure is {"value": 0.8, "unit": "bar"}
